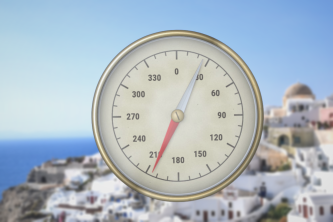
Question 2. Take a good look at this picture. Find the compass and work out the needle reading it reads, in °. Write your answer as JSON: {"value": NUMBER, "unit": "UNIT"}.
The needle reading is {"value": 205, "unit": "°"}
